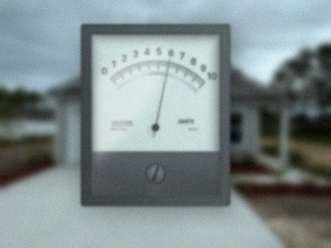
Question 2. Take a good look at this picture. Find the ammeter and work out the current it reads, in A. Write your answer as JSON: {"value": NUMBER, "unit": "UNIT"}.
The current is {"value": 6, "unit": "A"}
